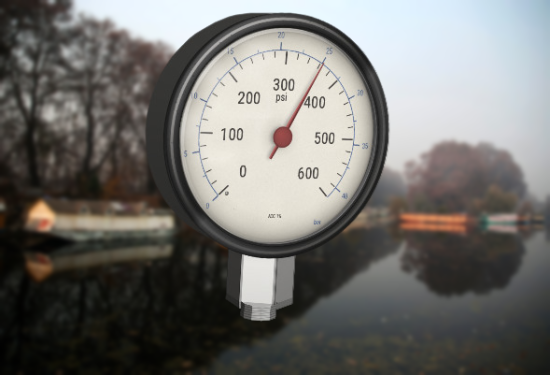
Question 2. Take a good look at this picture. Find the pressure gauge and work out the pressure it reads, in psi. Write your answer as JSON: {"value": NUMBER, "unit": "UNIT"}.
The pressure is {"value": 360, "unit": "psi"}
